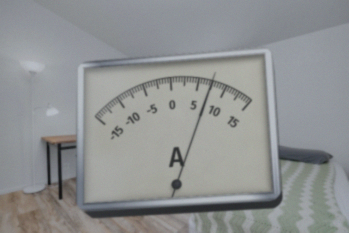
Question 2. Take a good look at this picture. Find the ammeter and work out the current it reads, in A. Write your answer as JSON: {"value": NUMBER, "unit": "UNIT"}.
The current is {"value": 7.5, "unit": "A"}
